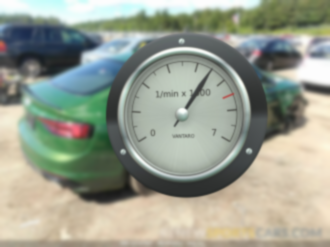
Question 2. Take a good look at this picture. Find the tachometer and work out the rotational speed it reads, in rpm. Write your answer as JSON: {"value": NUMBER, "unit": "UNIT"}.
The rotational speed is {"value": 4500, "unit": "rpm"}
